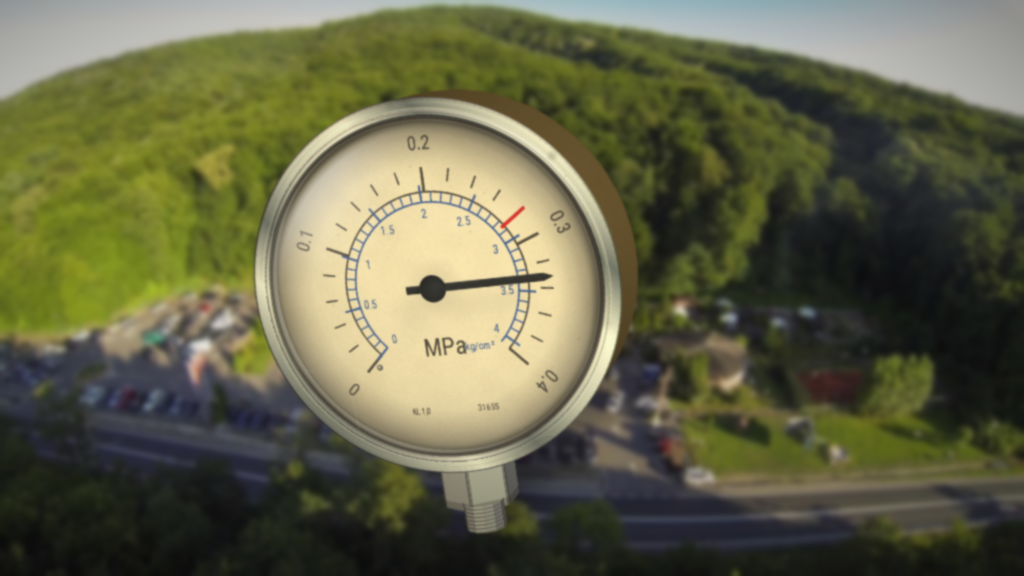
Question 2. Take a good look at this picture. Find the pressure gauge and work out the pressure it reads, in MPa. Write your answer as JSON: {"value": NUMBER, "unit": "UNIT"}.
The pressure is {"value": 0.33, "unit": "MPa"}
